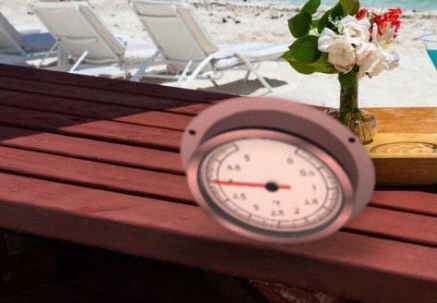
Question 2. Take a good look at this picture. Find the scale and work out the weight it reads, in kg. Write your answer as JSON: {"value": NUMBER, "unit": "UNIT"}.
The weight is {"value": 4, "unit": "kg"}
